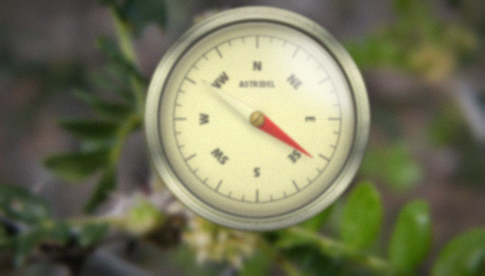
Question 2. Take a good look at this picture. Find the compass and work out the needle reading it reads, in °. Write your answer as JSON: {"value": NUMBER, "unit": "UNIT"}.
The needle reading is {"value": 125, "unit": "°"}
